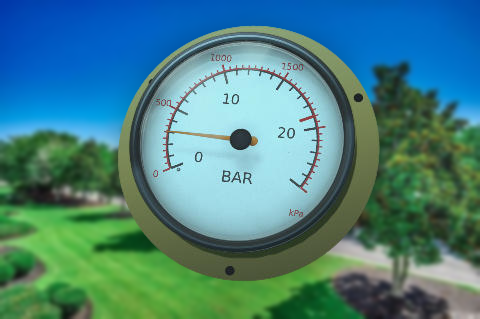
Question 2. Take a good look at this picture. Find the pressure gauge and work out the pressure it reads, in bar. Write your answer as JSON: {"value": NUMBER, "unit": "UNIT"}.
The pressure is {"value": 3, "unit": "bar"}
